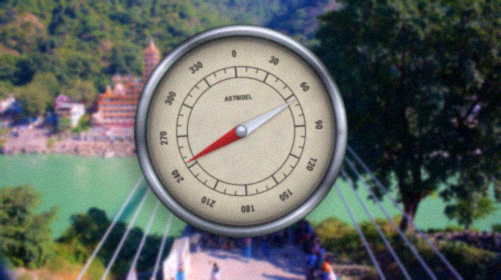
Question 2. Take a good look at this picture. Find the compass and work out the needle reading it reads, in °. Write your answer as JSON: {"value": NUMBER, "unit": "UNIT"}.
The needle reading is {"value": 245, "unit": "°"}
